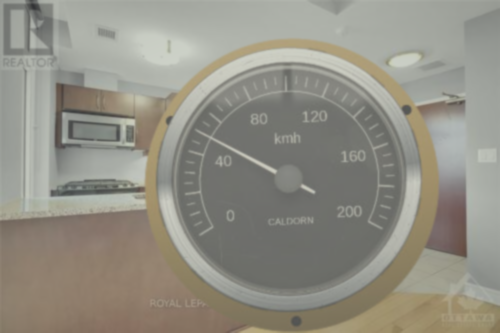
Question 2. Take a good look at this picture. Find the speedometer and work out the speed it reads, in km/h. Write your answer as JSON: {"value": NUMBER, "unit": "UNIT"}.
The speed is {"value": 50, "unit": "km/h"}
